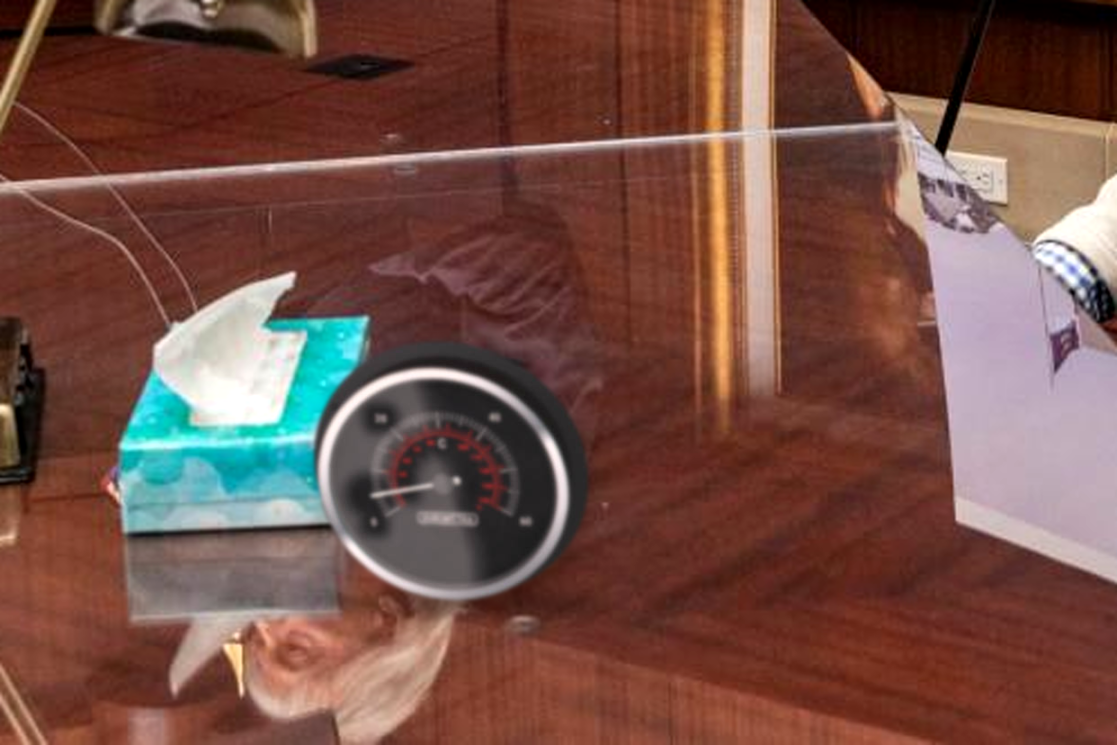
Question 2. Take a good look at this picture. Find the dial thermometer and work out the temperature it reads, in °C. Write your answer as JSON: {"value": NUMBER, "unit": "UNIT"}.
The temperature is {"value": 5, "unit": "°C"}
